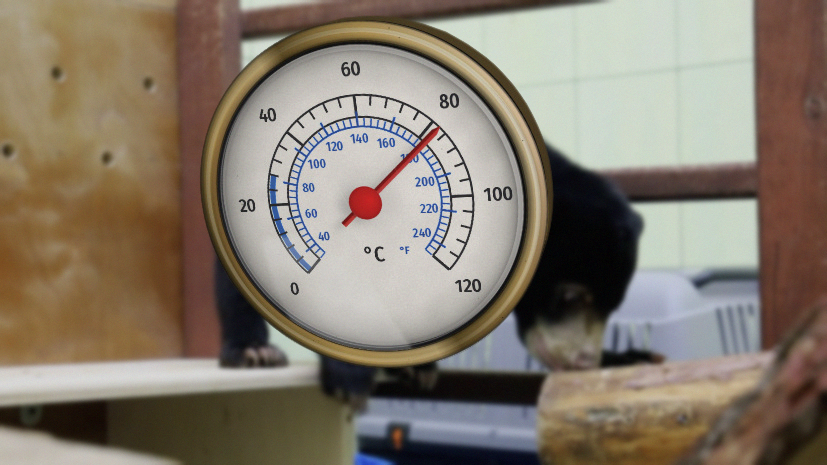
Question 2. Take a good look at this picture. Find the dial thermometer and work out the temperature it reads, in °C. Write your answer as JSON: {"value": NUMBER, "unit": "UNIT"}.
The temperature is {"value": 82, "unit": "°C"}
